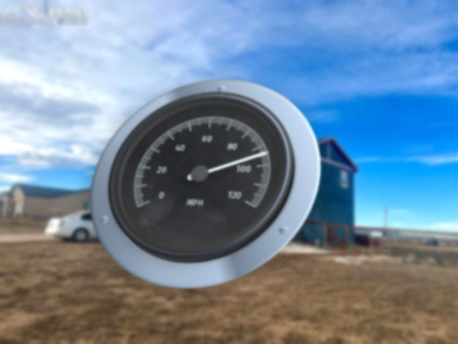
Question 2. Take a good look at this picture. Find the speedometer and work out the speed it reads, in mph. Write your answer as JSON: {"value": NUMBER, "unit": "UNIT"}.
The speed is {"value": 95, "unit": "mph"}
